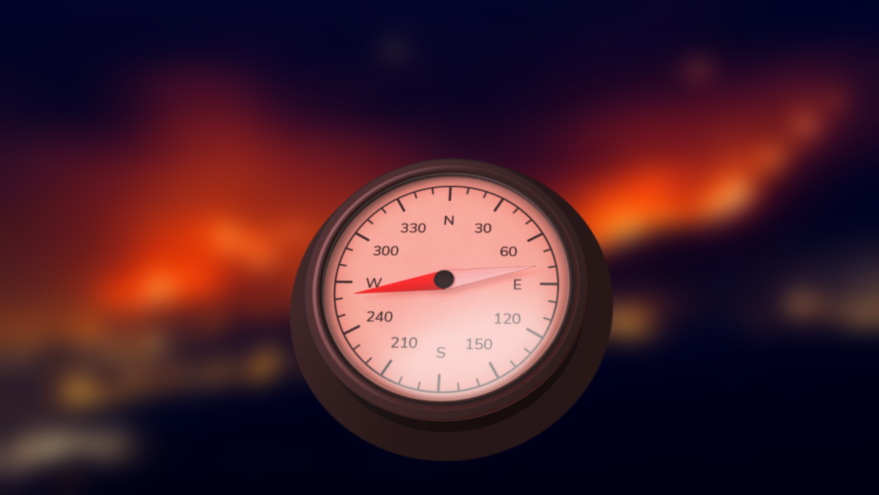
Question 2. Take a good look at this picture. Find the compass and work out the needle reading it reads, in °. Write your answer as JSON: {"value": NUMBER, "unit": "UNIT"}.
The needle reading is {"value": 260, "unit": "°"}
